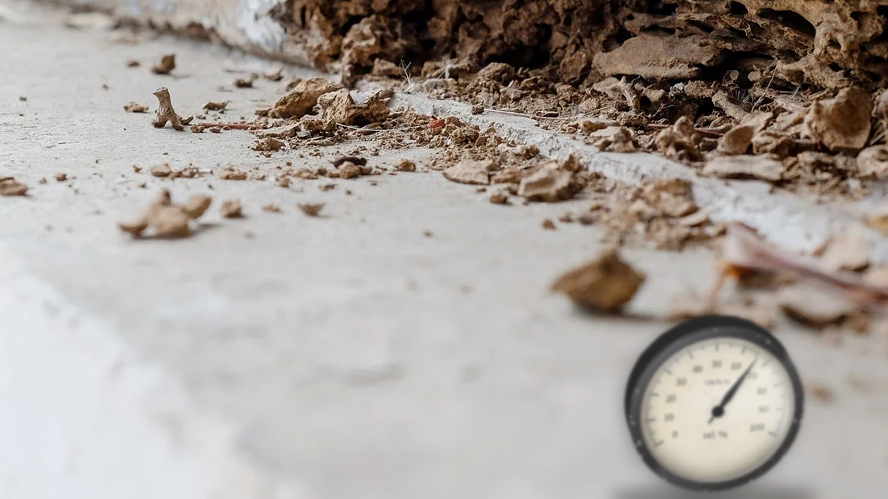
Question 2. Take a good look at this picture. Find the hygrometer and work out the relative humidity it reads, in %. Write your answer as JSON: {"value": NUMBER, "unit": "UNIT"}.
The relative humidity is {"value": 65, "unit": "%"}
